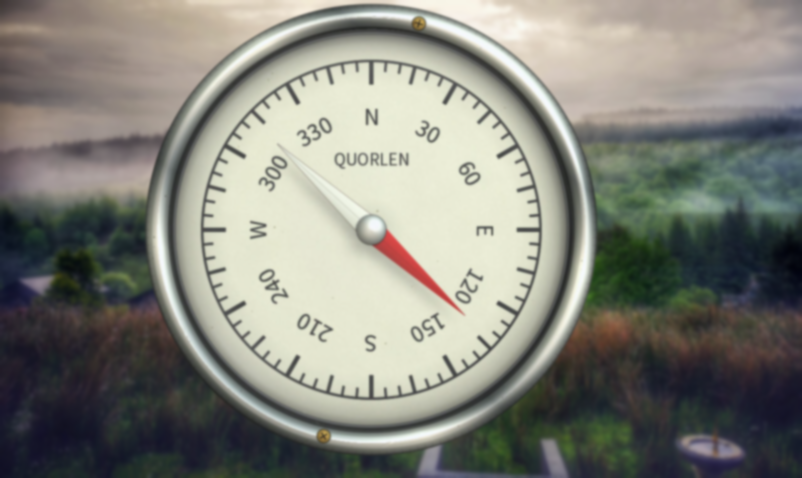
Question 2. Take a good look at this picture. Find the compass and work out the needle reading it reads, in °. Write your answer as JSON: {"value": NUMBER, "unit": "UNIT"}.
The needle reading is {"value": 132.5, "unit": "°"}
